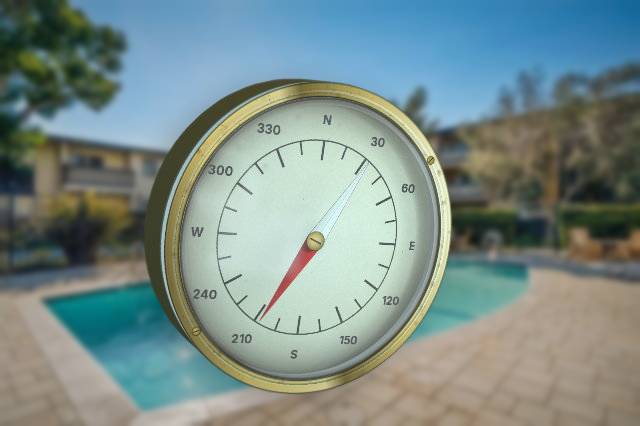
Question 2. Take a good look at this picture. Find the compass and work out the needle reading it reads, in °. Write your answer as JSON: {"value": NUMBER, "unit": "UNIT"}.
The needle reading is {"value": 210, "unit": "°"}
